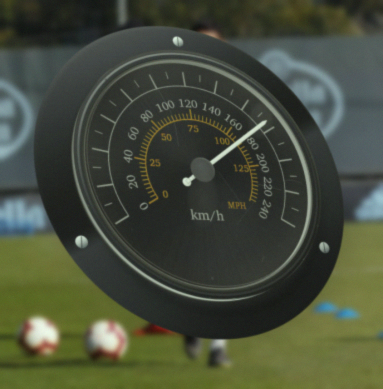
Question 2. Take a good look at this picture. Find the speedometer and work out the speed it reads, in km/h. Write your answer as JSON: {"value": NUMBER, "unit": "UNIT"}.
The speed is {"value": 175, "unit": "km/h"}
